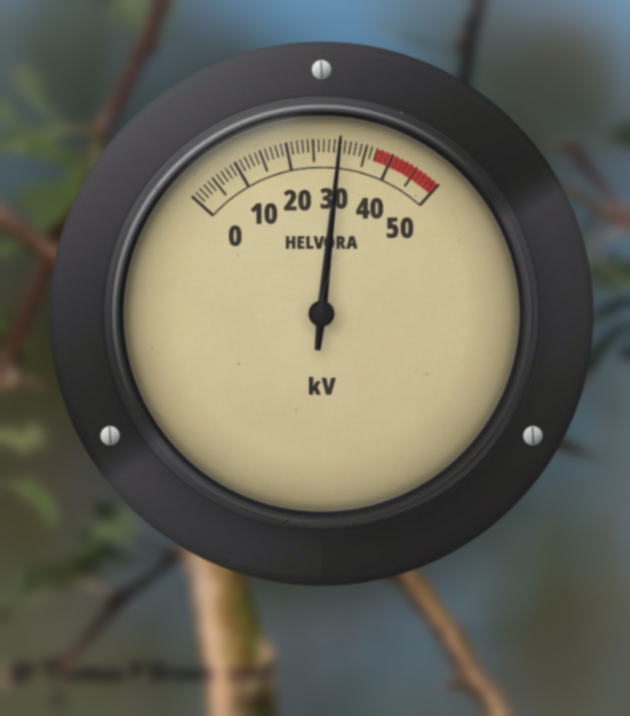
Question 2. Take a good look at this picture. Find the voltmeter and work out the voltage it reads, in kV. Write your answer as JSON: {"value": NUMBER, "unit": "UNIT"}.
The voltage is {"value": 30, "unit": "kV"}
